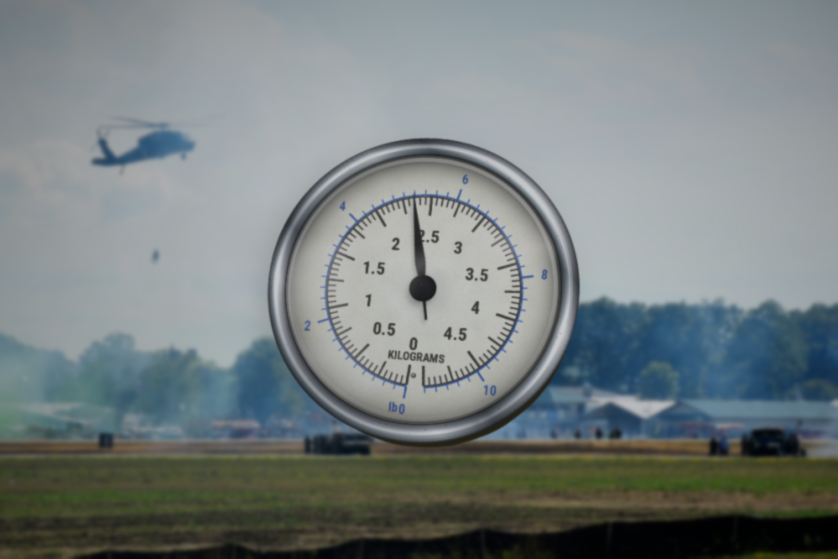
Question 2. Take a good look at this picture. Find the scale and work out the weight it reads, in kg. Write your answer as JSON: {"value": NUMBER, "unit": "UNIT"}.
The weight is {"value": 2.35, "unit": "kg"}
